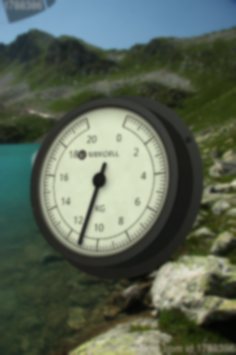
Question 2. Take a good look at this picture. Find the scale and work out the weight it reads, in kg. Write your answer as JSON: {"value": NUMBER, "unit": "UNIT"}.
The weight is {"value": 11, "unit": "kg"}
